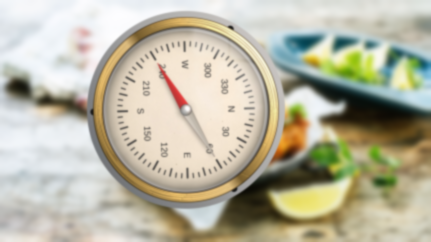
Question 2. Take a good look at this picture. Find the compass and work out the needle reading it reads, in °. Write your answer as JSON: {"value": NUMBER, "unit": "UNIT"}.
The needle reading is {"value": 240, "unit": "°"}
